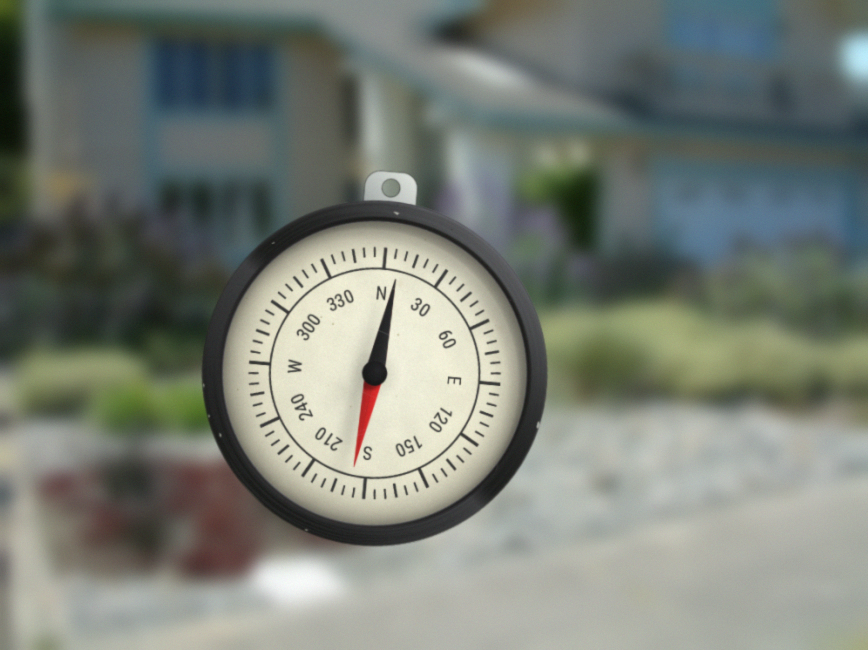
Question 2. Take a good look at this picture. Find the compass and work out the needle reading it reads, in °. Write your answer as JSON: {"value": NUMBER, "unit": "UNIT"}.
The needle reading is {"value": 187.5, "unit": "°"}
